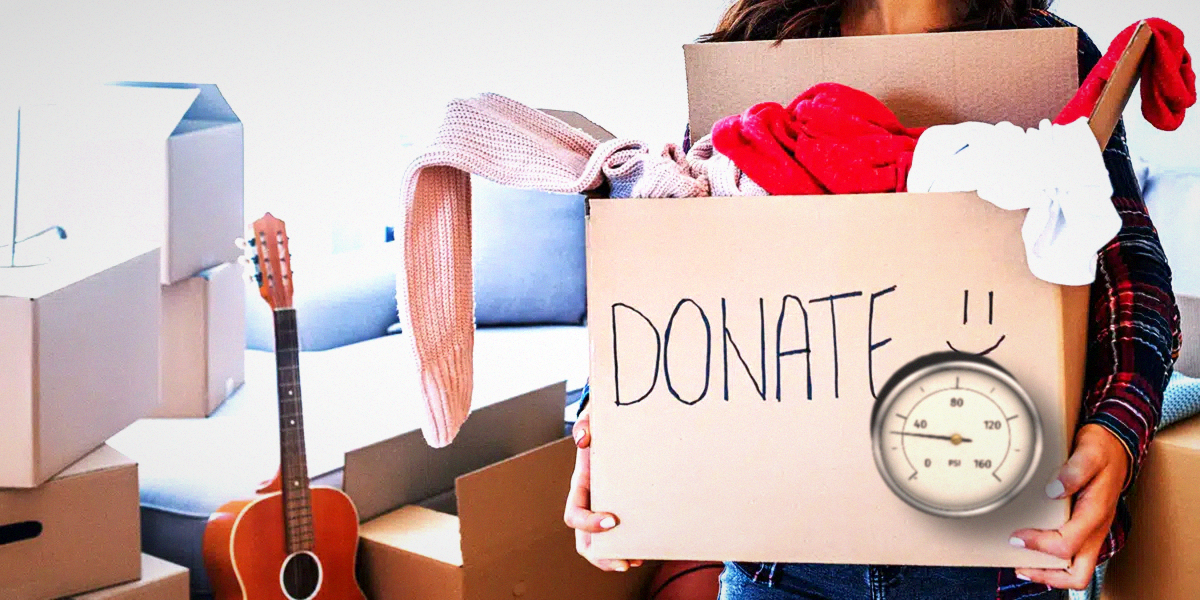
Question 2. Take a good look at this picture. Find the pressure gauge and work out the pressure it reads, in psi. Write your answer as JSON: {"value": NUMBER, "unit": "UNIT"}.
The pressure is {"value": 30, "unit": "psi"}
